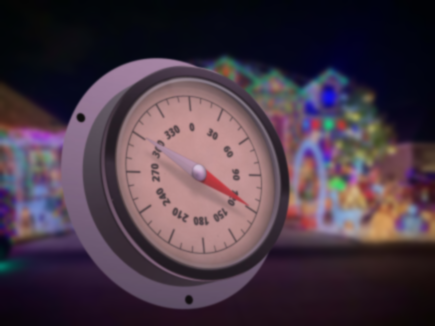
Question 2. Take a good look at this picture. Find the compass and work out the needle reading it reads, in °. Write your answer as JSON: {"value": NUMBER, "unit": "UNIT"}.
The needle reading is {"value": 120, "unit": "°"}
